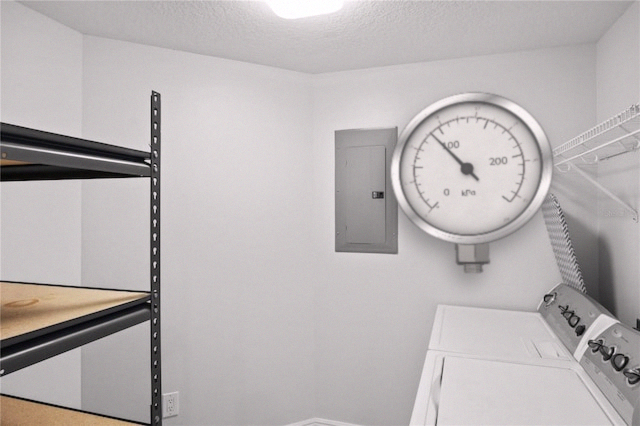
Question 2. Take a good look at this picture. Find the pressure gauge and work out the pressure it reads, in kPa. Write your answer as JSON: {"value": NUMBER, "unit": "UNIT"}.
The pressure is {"value": 90, "unit": "kPa"}
